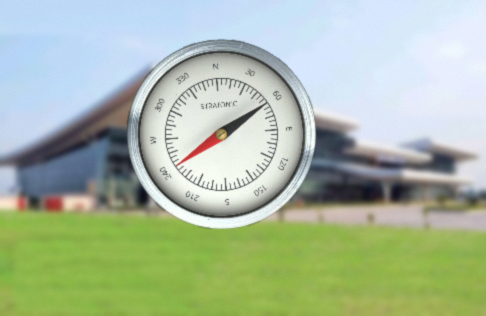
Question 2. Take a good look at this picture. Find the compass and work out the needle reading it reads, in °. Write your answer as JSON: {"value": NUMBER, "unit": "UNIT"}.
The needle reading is {"value": 240, "unit": "°"}
